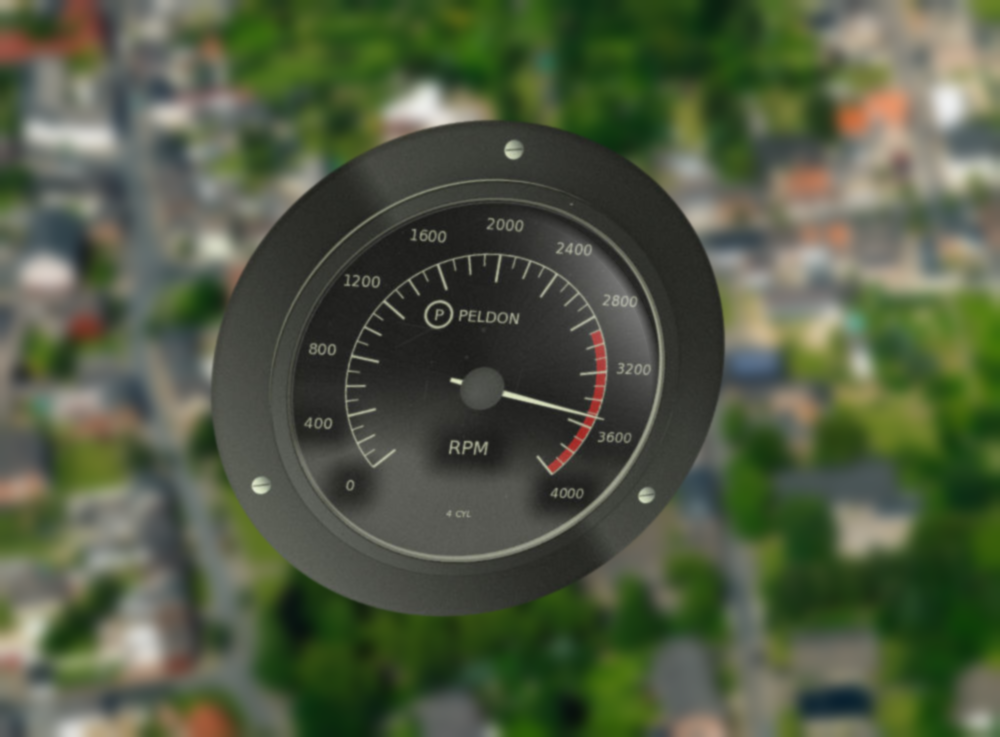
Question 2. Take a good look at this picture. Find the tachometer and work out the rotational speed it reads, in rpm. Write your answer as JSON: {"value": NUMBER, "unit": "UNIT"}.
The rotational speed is {"value": 3500, "unit": "rpm"}
